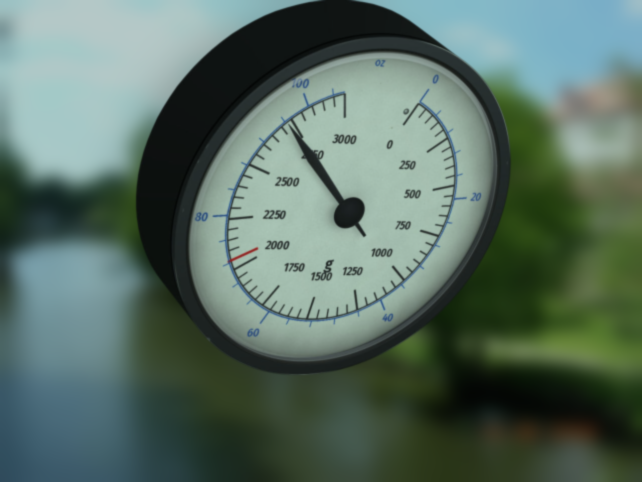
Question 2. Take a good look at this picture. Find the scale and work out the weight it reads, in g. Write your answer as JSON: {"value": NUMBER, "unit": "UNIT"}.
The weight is {"value": 2725, "unit": "g"}
